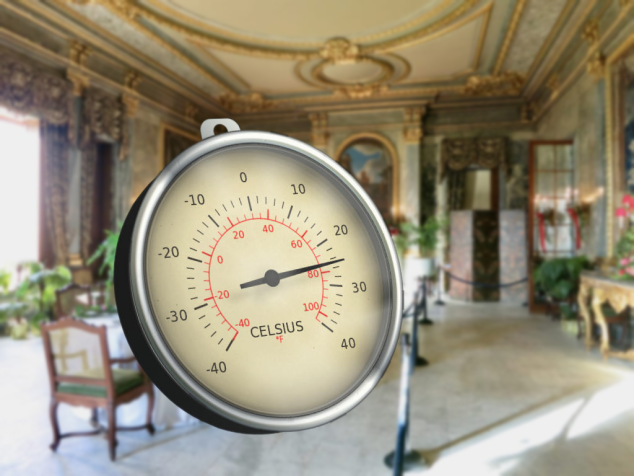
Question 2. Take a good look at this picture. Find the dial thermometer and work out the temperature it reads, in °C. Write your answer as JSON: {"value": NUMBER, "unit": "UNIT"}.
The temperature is {"value": 25, "unit": "°C"}
